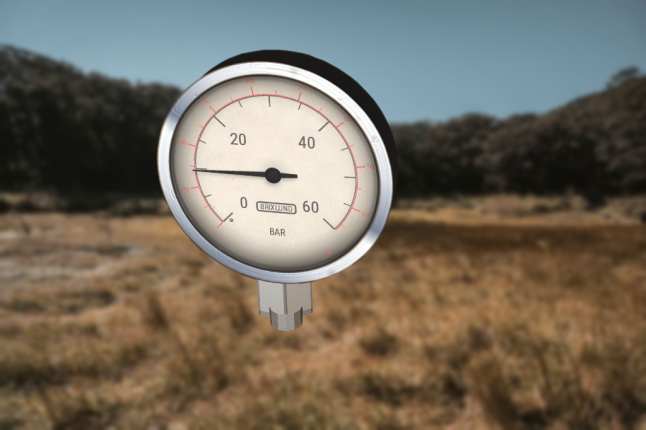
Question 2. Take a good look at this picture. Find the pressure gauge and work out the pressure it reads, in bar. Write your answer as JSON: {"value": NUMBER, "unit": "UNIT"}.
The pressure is {"value": 10, "unit": "bar"}
